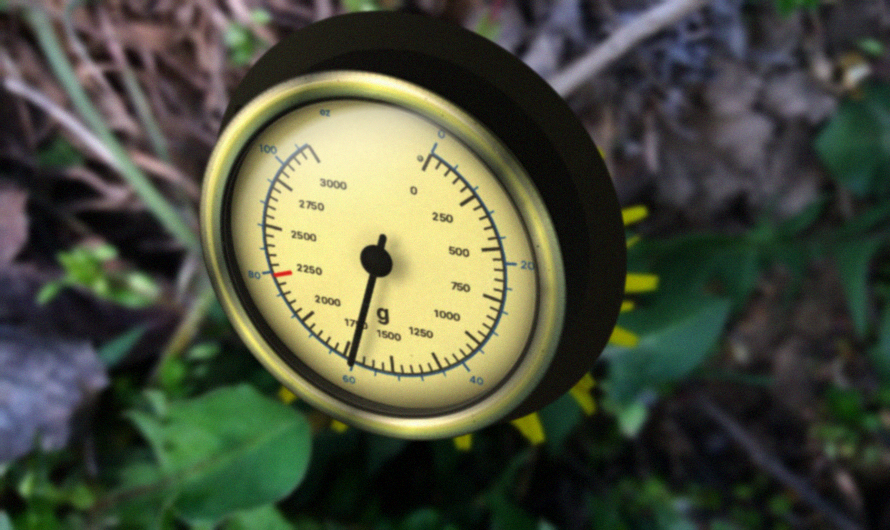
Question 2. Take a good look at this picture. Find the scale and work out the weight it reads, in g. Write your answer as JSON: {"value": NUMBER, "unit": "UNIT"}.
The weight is {"value": 1700, "unit": "g"}
